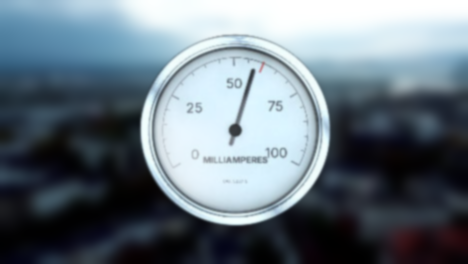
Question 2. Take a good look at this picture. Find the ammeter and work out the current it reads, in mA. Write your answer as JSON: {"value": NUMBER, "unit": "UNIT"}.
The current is {"value": 57.5, "unit": "mA"}
